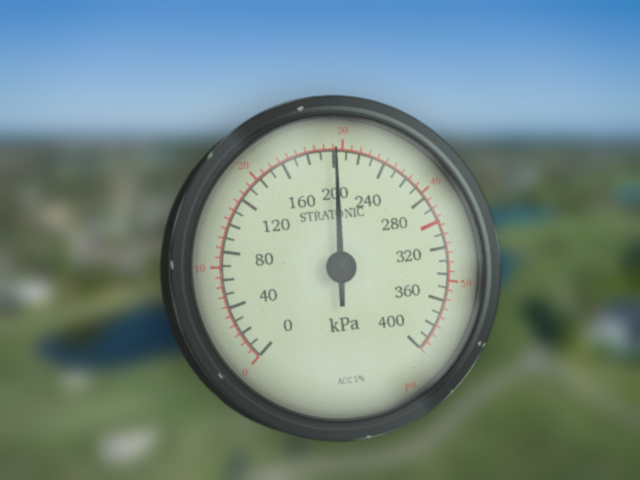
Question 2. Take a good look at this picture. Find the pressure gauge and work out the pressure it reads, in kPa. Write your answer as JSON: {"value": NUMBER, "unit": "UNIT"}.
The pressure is {"value": 200, "unit": "kPa"}
